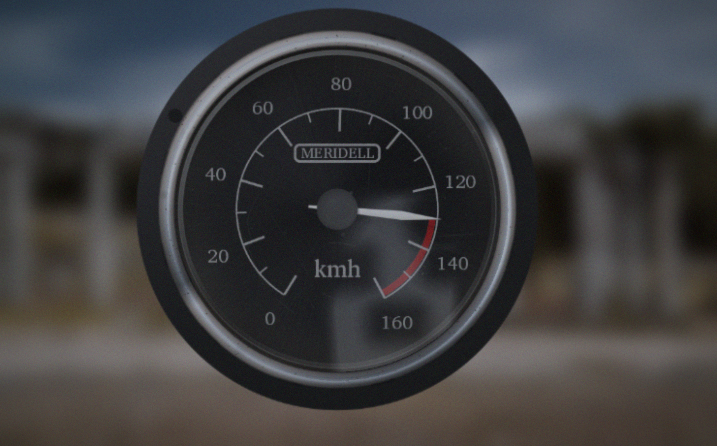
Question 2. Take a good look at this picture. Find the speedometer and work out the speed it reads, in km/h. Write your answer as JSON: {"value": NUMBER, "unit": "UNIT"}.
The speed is {"value": 130, "unit": "km/h"}
